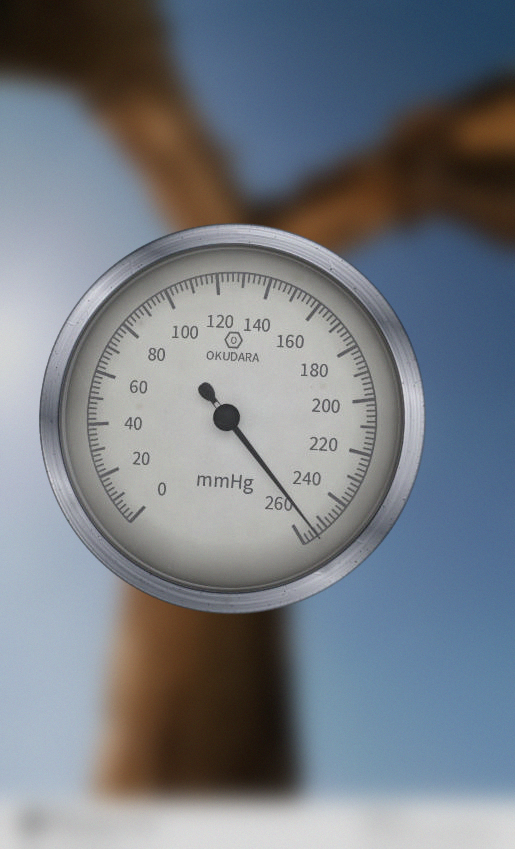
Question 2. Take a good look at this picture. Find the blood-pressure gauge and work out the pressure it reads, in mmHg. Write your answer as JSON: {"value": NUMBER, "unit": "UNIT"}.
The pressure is {"value": 254, "unit": "mmHg"}
